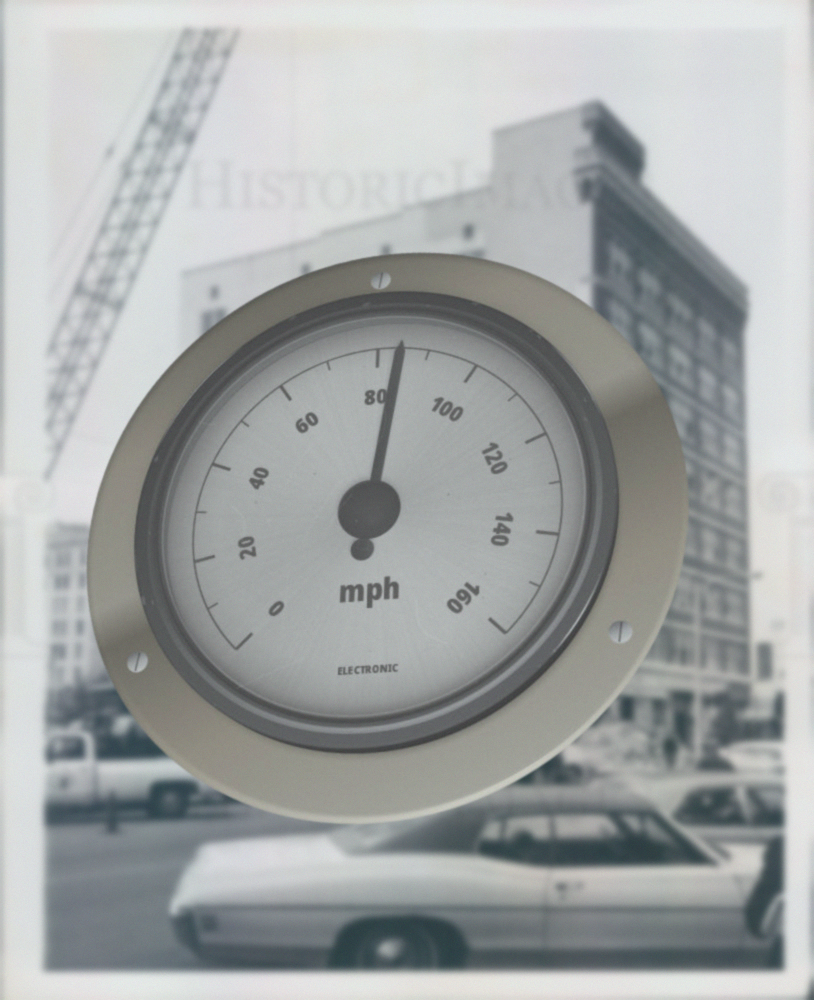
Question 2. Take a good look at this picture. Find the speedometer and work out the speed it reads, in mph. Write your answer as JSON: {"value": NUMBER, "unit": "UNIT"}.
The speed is {"value": 85, "unit": "mph"}
